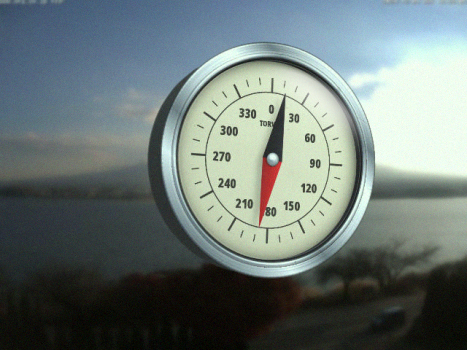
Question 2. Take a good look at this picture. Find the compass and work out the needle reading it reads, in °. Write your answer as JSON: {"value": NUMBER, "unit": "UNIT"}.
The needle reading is {"value": 190, "unit": "°"}
